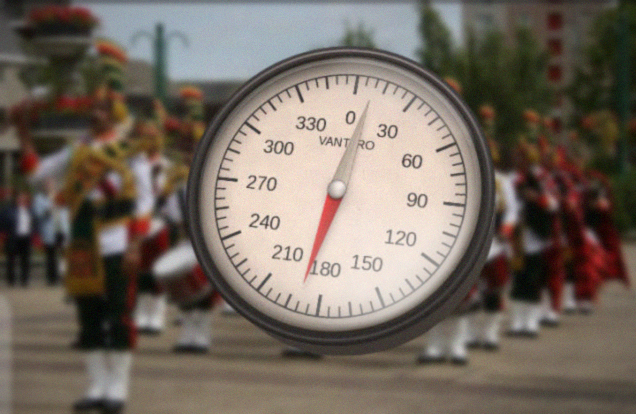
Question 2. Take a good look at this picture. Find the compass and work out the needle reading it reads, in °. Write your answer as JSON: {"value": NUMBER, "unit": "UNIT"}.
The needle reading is {"value": 190, "unit": "°"}
